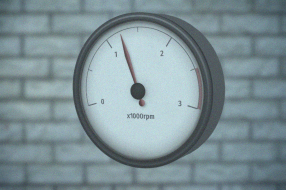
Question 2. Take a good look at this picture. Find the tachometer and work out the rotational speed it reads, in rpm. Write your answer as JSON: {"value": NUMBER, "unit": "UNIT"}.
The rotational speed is {"value": 1250, "unit": "rpm"}
